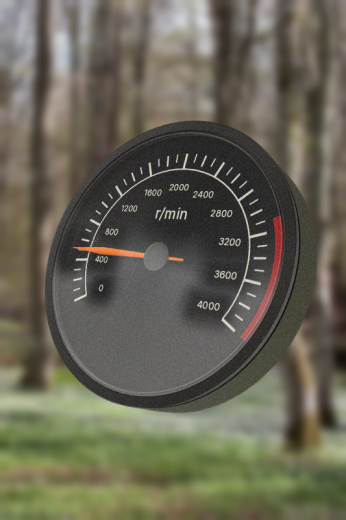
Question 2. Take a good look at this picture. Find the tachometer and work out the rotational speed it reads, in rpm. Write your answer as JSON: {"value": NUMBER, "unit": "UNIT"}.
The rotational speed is {"value": 500, "unit": "rpm"}
